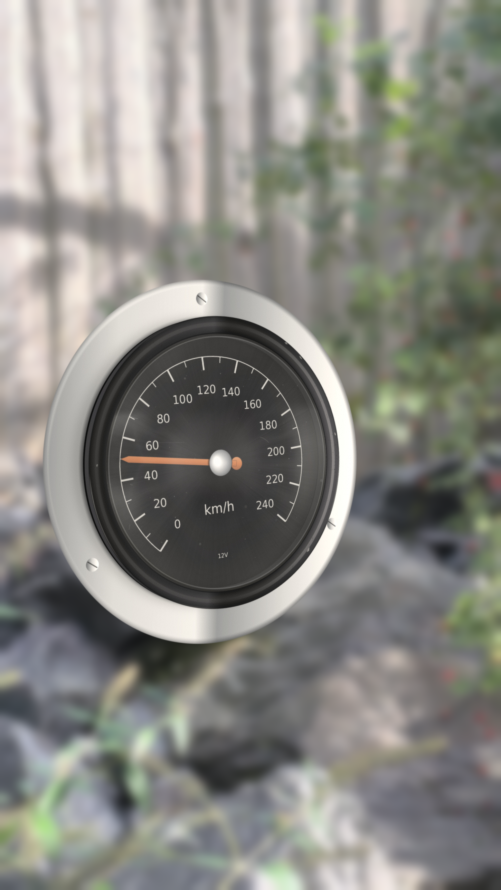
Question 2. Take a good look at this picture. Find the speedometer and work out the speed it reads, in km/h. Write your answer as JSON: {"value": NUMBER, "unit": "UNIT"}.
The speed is {"value": 50, "unit": "km/h"}
